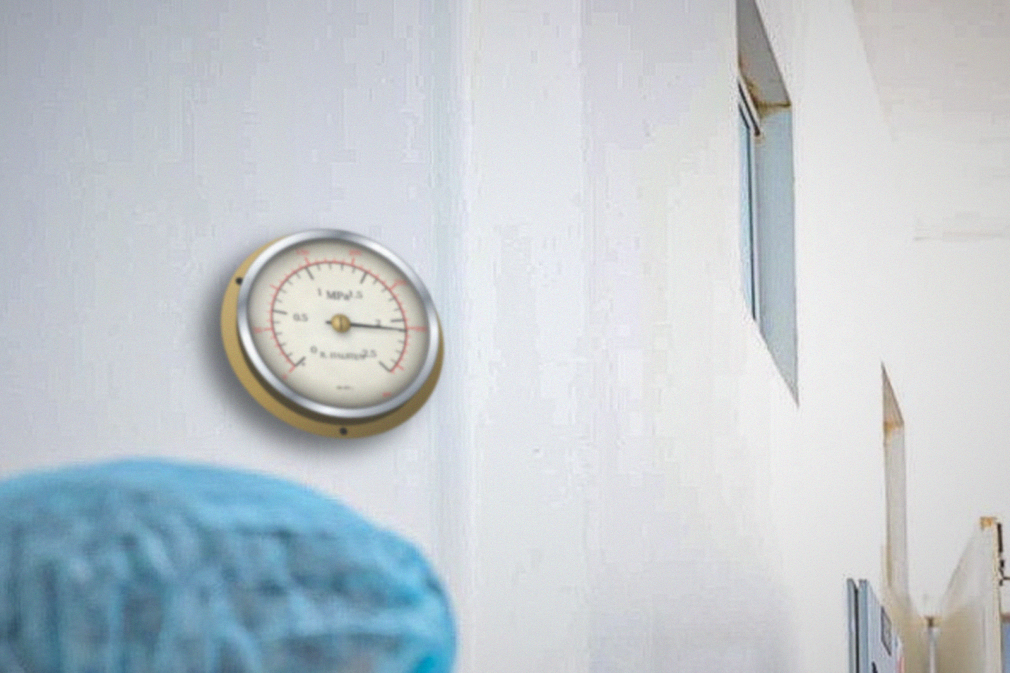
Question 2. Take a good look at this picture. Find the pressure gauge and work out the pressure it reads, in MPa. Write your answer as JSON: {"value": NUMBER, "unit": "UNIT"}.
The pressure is {"value": 2.1, "unit": "MPa"}
